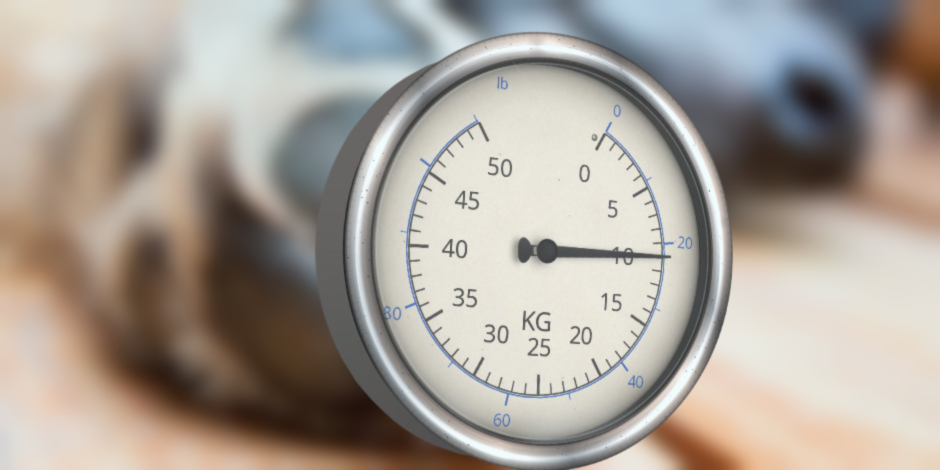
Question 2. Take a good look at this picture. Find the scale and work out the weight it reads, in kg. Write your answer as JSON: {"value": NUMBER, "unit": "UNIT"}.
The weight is {"value": 10, "unit": "kg"}
